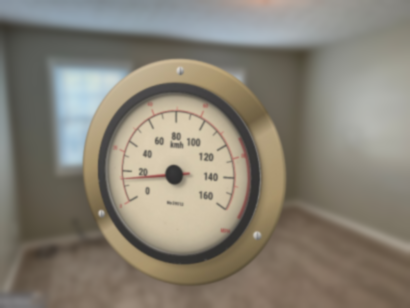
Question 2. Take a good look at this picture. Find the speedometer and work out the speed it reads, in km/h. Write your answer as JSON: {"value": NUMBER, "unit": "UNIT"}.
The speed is {"value": 15, "unit": "km/h"}
